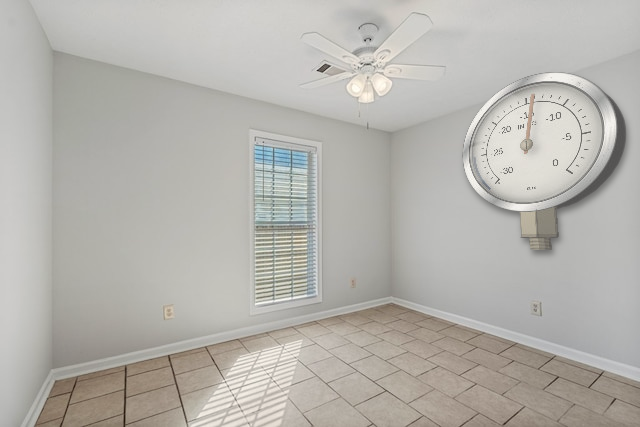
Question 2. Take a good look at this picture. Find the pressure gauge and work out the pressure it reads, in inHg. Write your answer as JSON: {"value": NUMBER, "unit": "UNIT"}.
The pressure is {"value": -14, "unit": "inHg"}
